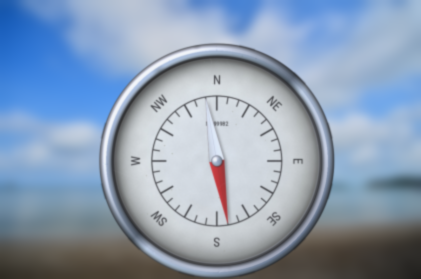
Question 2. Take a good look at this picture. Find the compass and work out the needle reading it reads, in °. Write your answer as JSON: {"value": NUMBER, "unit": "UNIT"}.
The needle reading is {"value": 170, "unit": "°"}
